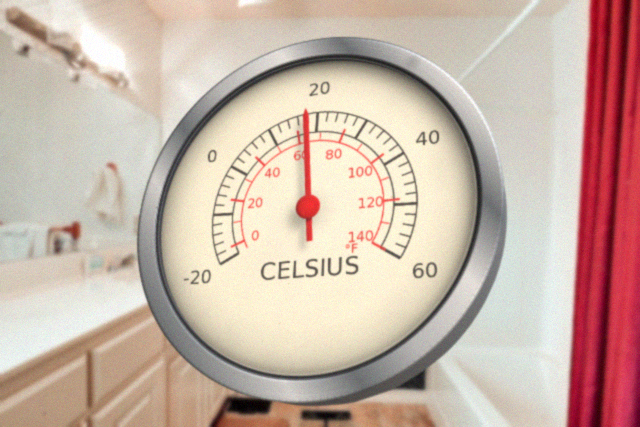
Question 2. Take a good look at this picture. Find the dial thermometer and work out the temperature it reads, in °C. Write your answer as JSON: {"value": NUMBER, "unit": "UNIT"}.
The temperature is {"value": 18, "unit": "°C"}
